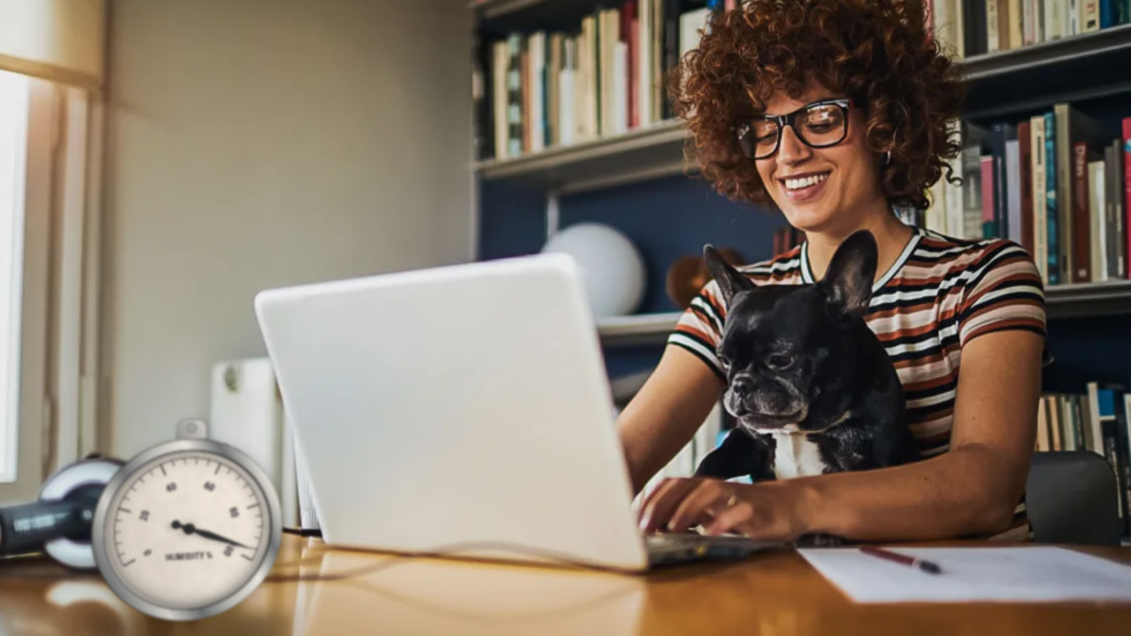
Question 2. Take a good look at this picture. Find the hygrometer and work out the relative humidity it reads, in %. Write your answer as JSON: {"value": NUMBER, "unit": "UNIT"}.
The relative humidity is {"value": 96, "unit": "%"}
